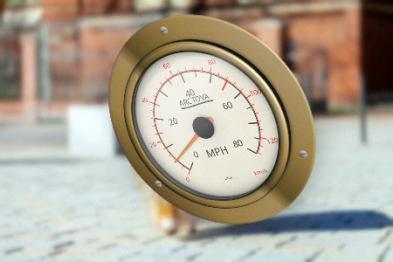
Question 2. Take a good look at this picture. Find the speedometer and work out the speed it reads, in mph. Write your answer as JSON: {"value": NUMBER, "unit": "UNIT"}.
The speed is {"value": 5, "unit": "mph"}
